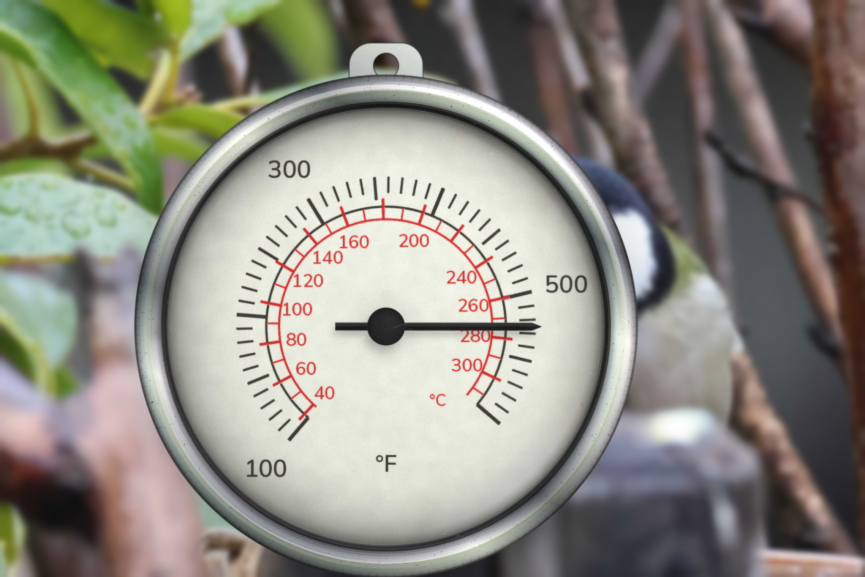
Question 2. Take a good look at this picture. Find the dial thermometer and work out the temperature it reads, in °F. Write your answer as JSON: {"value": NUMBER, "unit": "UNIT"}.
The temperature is {"value": 525, "unit": "°F"}
